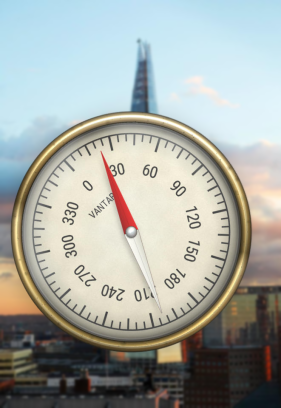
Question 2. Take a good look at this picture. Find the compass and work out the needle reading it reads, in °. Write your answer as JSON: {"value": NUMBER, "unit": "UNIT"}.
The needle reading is {"value": 22.5, "unit": "°"}
